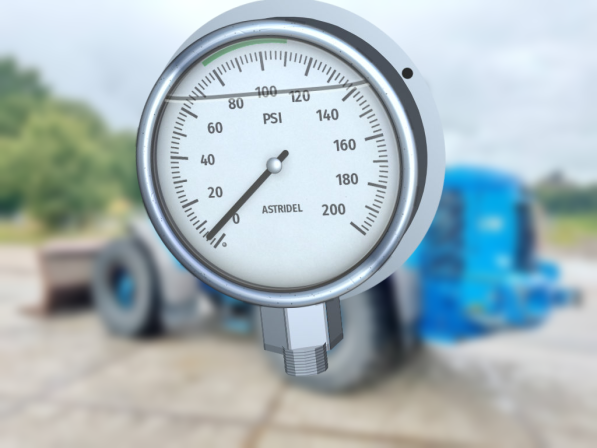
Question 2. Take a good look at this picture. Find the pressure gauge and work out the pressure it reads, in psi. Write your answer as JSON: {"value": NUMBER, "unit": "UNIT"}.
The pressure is {"value": 4, "unit": "psi"}
